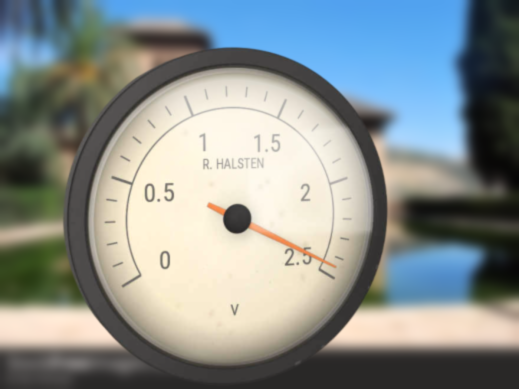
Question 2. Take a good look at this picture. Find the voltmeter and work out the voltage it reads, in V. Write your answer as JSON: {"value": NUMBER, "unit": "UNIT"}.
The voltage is {"value": 2.45, "unit": "V"}
